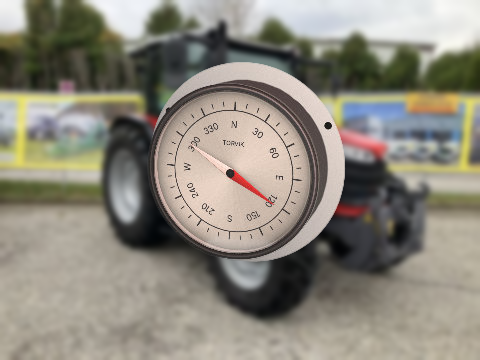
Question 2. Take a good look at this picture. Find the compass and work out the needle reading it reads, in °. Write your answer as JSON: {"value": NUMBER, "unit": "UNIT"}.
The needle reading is {"value": 120, "unit": "°"}
